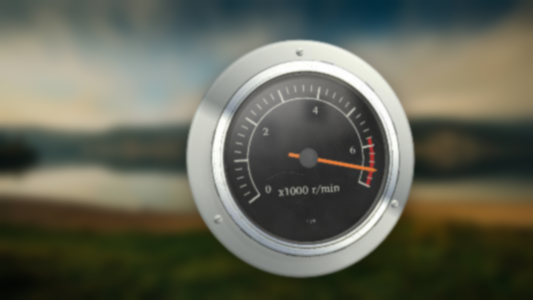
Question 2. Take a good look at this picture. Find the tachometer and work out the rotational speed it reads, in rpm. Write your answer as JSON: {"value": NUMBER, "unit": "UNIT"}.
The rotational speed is {"value": 6600, "unit": "rpm"}
